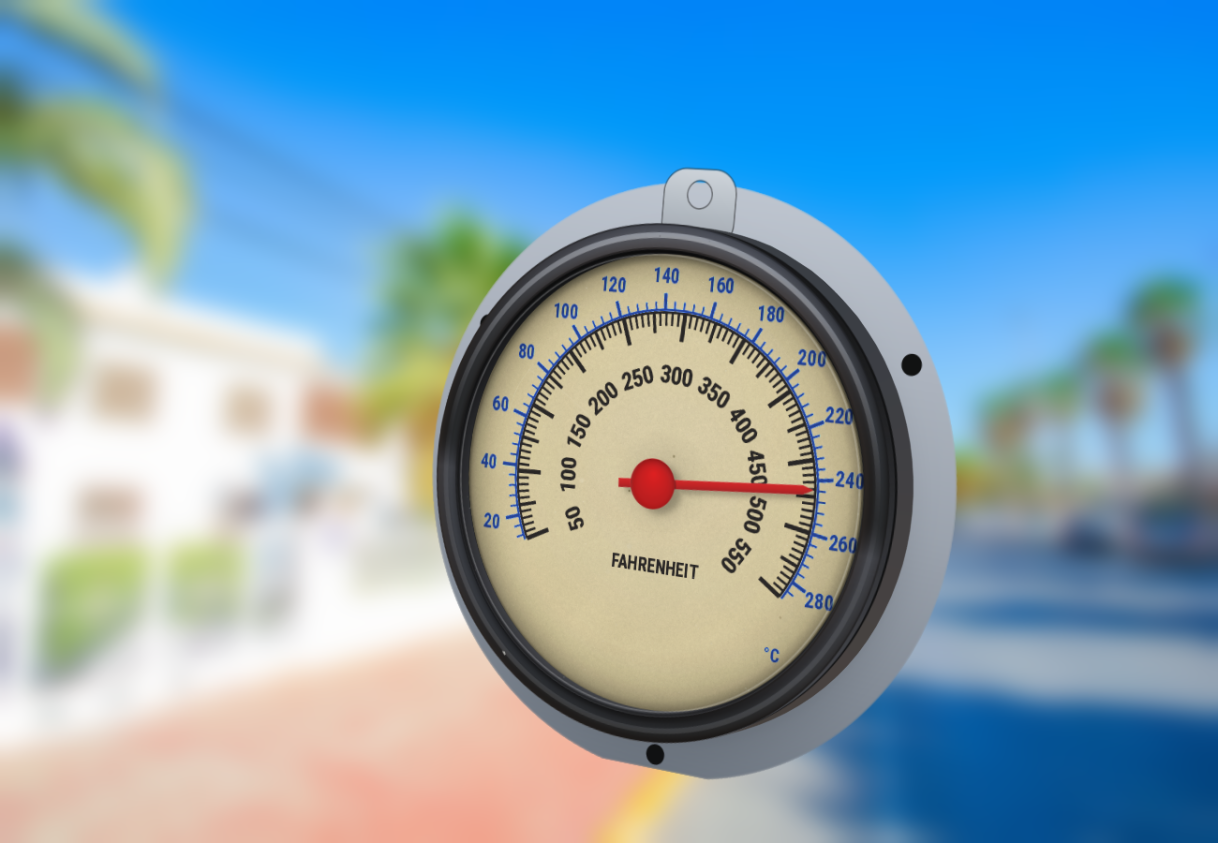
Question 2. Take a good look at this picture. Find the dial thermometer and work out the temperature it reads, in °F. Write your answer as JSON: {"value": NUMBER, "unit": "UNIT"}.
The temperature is {"value": 470, "unit": "°F"}
